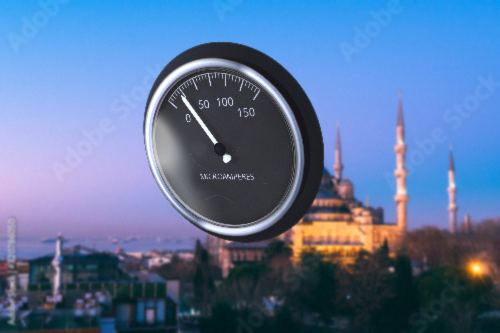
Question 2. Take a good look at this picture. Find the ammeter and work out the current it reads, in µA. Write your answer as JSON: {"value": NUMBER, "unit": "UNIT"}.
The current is {"value": 25, "unit": "µA"}
